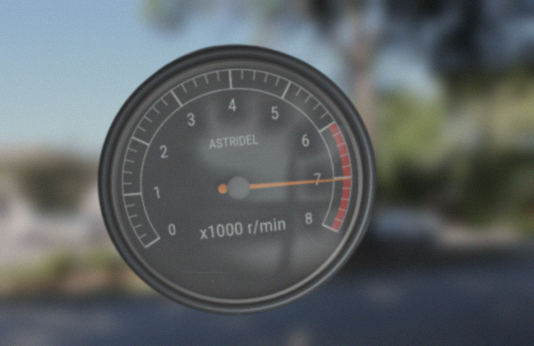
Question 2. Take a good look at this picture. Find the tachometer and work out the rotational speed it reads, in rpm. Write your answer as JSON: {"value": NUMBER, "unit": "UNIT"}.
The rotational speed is {"value": 7000, "unit": "rpm"}
